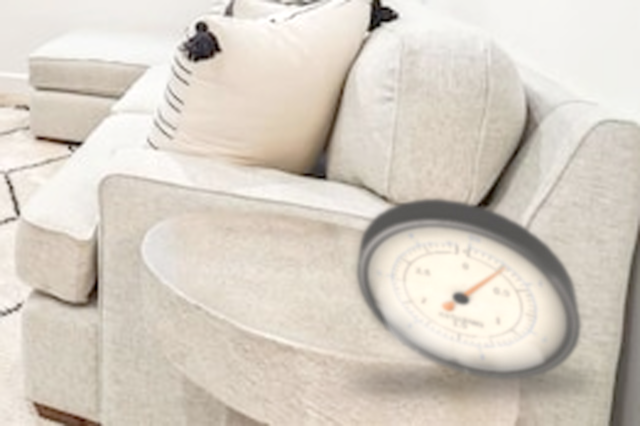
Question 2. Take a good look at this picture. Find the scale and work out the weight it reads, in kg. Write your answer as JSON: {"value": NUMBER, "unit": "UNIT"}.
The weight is {"value": 0.25, "unit": "kg"}
